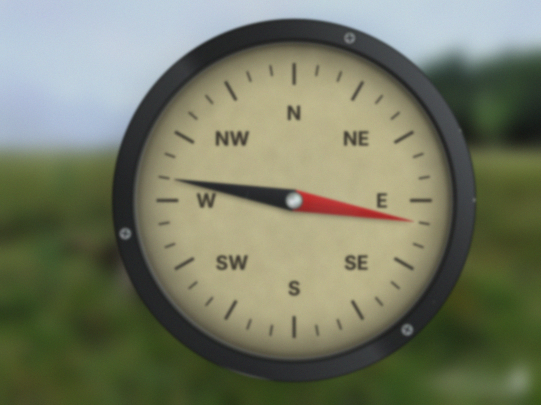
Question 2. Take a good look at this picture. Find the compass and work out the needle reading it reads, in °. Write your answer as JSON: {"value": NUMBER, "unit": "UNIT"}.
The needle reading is {"value": 100, "unit": "°"}
